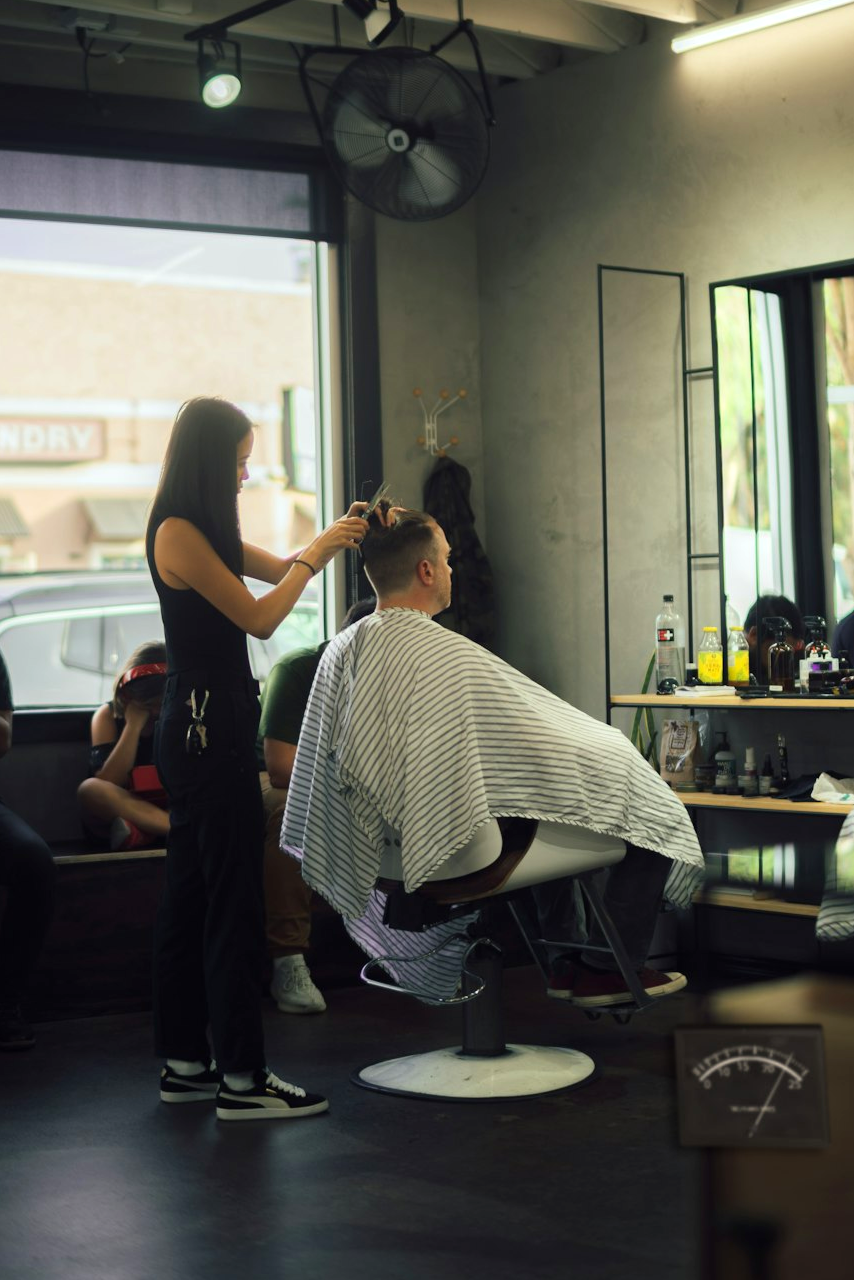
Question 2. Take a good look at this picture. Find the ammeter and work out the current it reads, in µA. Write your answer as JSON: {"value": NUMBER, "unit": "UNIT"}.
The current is {"value": 22.5, "unit": "µA"}
